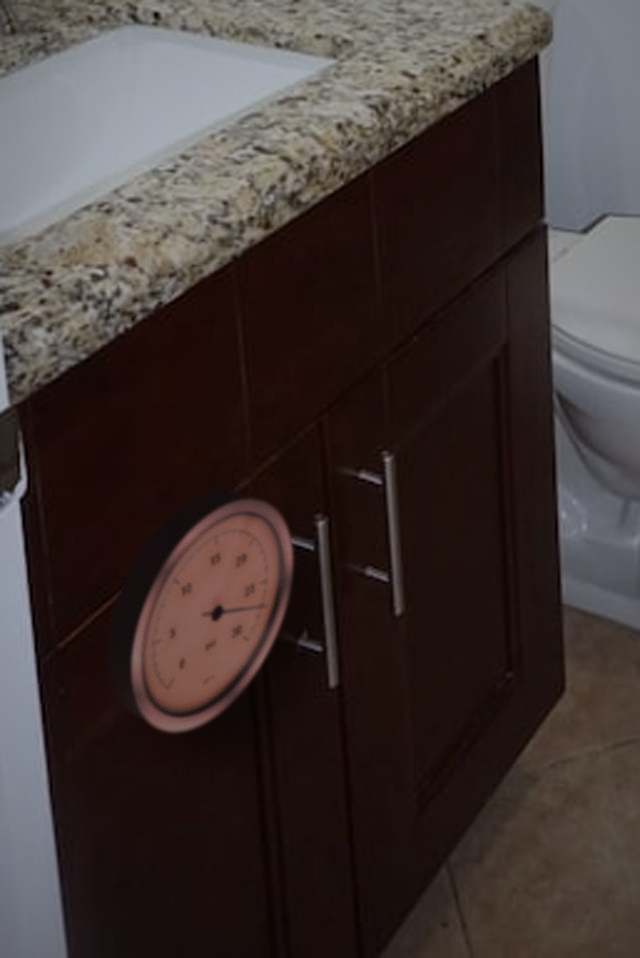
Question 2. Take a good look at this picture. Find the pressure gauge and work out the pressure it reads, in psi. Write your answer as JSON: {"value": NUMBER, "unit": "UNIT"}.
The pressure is {"value": 27, "unit": "psi"}
